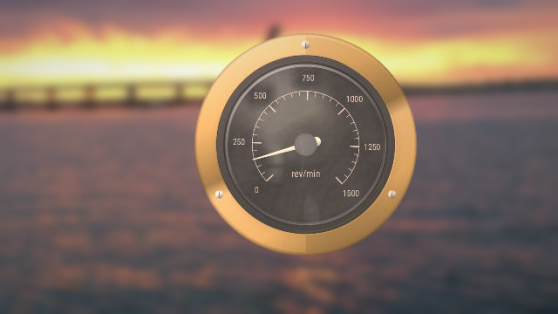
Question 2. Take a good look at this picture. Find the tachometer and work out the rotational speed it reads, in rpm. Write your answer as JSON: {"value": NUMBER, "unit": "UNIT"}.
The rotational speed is {"value": 150, "unit": "rpm"}
